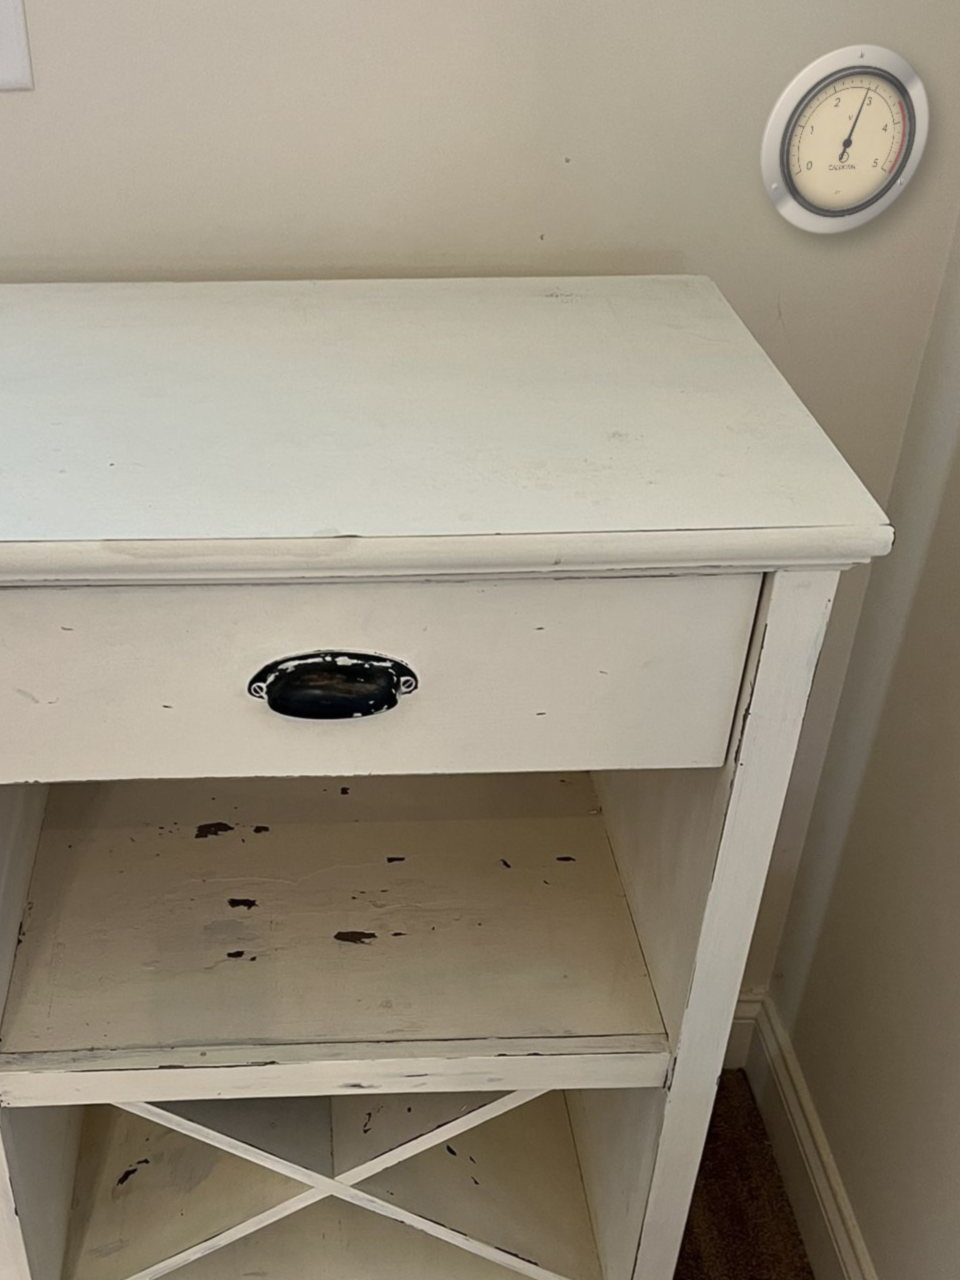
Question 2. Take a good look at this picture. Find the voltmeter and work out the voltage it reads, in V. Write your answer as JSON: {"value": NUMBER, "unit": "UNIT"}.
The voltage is {"value": 2.8, "unit": "V"}
